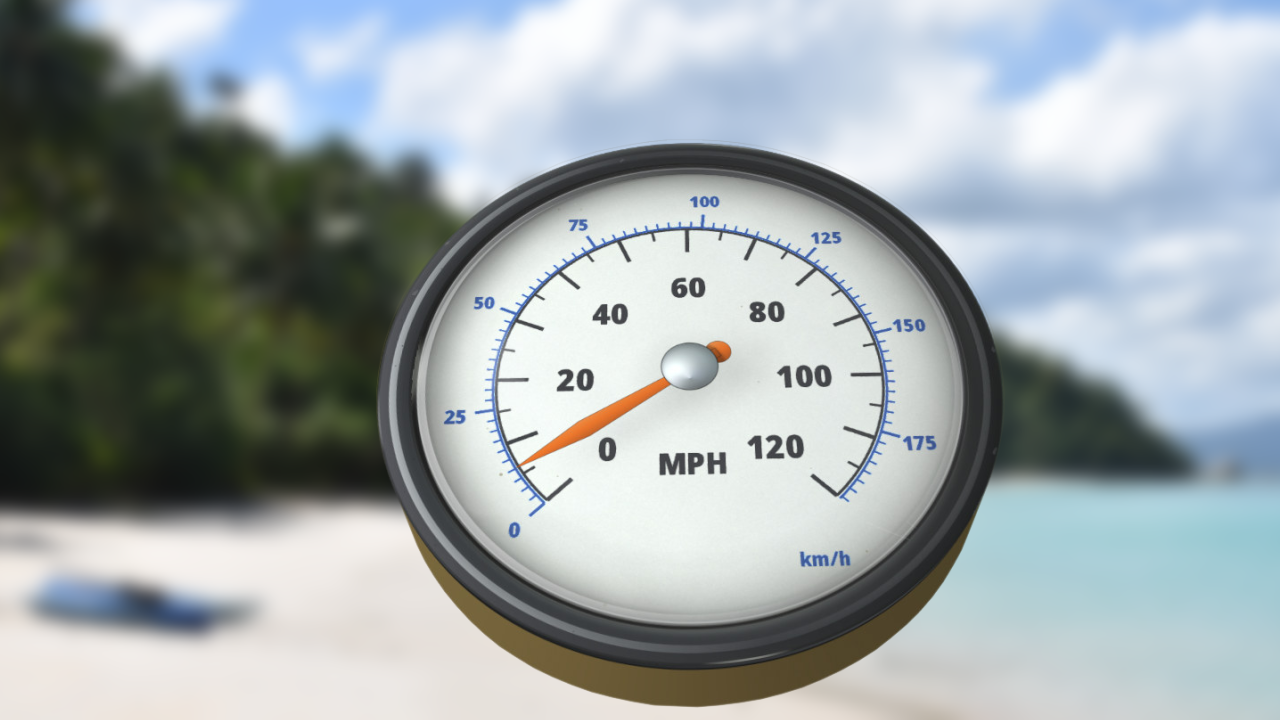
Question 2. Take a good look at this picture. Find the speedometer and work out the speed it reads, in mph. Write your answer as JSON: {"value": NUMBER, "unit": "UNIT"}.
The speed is {"value": 5, "unit": "mph"}
